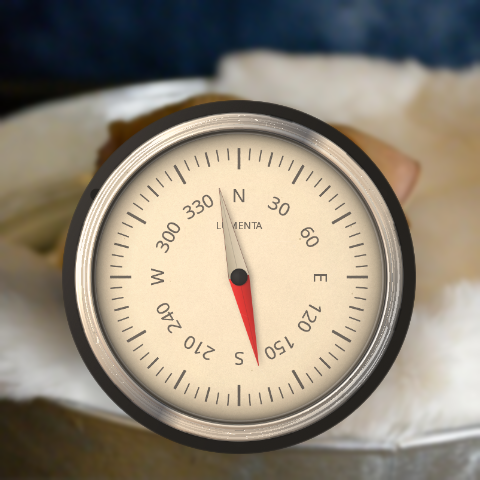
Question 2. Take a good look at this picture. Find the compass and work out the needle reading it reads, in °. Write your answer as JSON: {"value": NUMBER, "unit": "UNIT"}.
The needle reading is {"value": 167.5, "unit": "°"}
